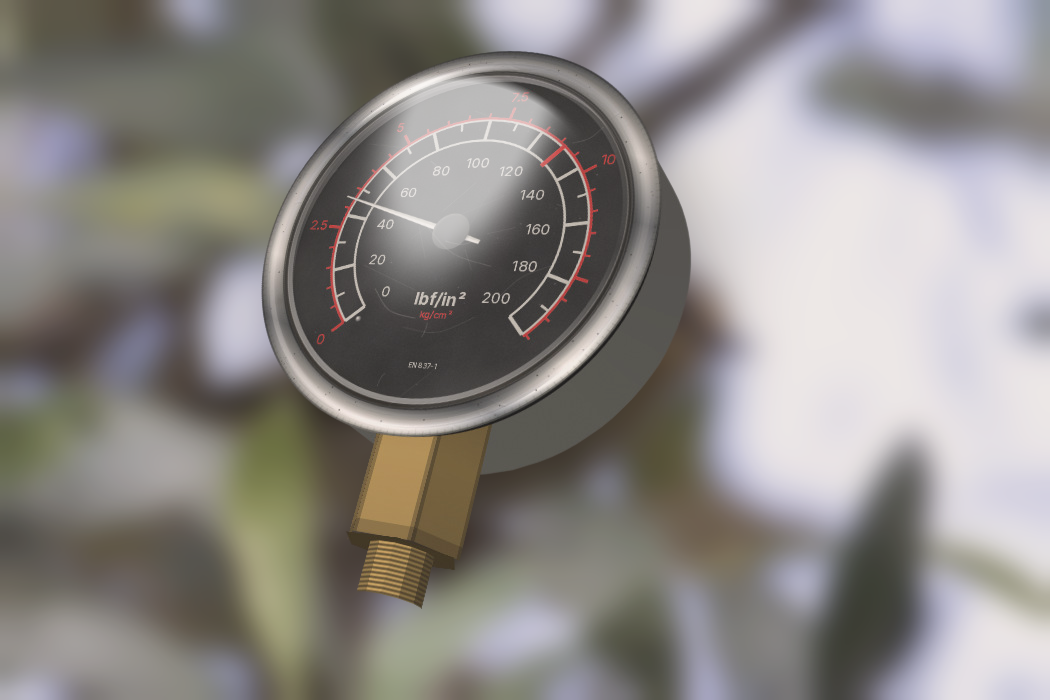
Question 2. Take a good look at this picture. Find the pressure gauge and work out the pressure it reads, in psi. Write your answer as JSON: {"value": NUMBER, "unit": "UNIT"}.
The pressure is {"value": 45, "unit": "psi"}
